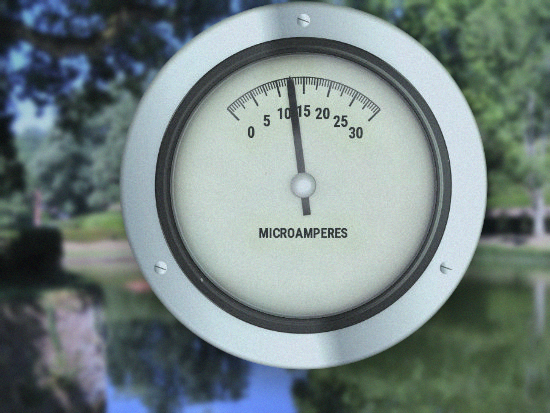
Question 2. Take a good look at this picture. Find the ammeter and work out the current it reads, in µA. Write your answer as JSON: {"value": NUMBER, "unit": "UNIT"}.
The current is {"value": 12.5, "unit": "µA"}
